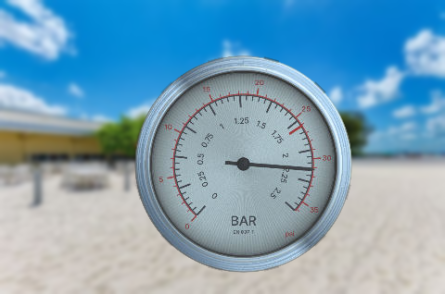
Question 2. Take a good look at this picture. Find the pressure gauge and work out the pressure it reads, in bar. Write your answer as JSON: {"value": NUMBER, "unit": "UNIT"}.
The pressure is {"value": 2.15, "unit": "bar"}
